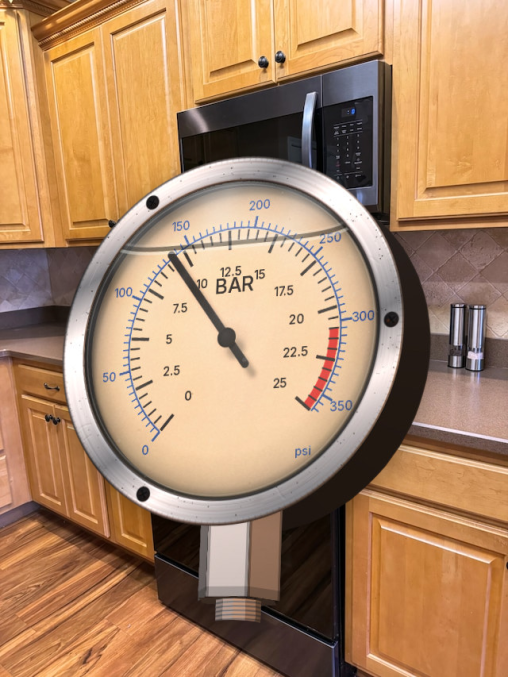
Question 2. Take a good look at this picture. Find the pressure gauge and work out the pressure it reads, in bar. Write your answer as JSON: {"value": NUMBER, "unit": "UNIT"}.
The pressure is {"value": 9.5, "unit": "bar"}
